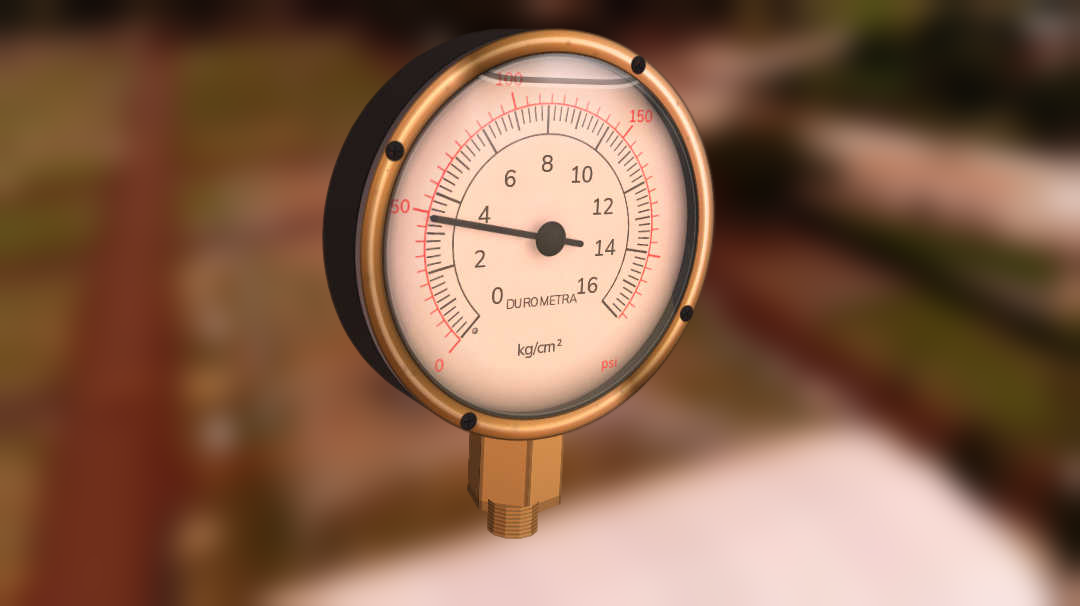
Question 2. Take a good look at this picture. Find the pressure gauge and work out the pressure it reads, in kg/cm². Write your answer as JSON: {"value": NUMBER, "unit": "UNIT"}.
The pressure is {"value": 3.4, "unit": "kg/cm²"}
